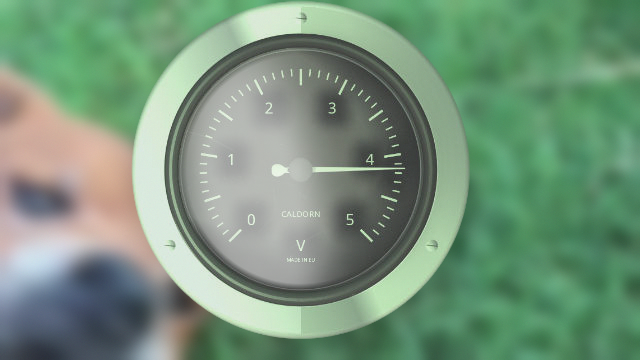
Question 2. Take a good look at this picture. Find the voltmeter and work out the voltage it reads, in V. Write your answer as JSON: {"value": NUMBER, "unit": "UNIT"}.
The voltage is {"value": 4.15, "unit": "V"}
